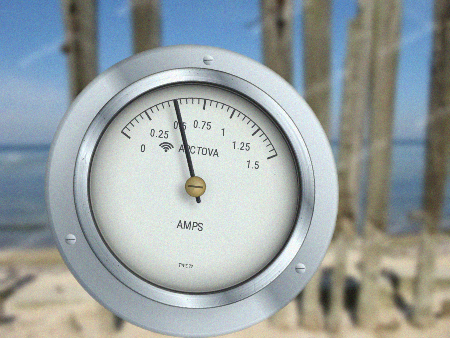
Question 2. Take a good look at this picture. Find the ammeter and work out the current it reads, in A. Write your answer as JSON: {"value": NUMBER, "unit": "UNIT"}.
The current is {"value": 0.5, "unit": "A"}
